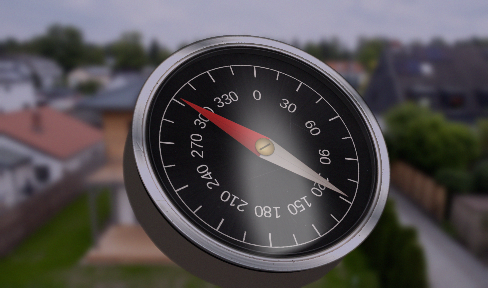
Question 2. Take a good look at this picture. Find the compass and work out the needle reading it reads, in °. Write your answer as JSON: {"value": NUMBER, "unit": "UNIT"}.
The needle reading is {"value": 300, "unit": "°"}
